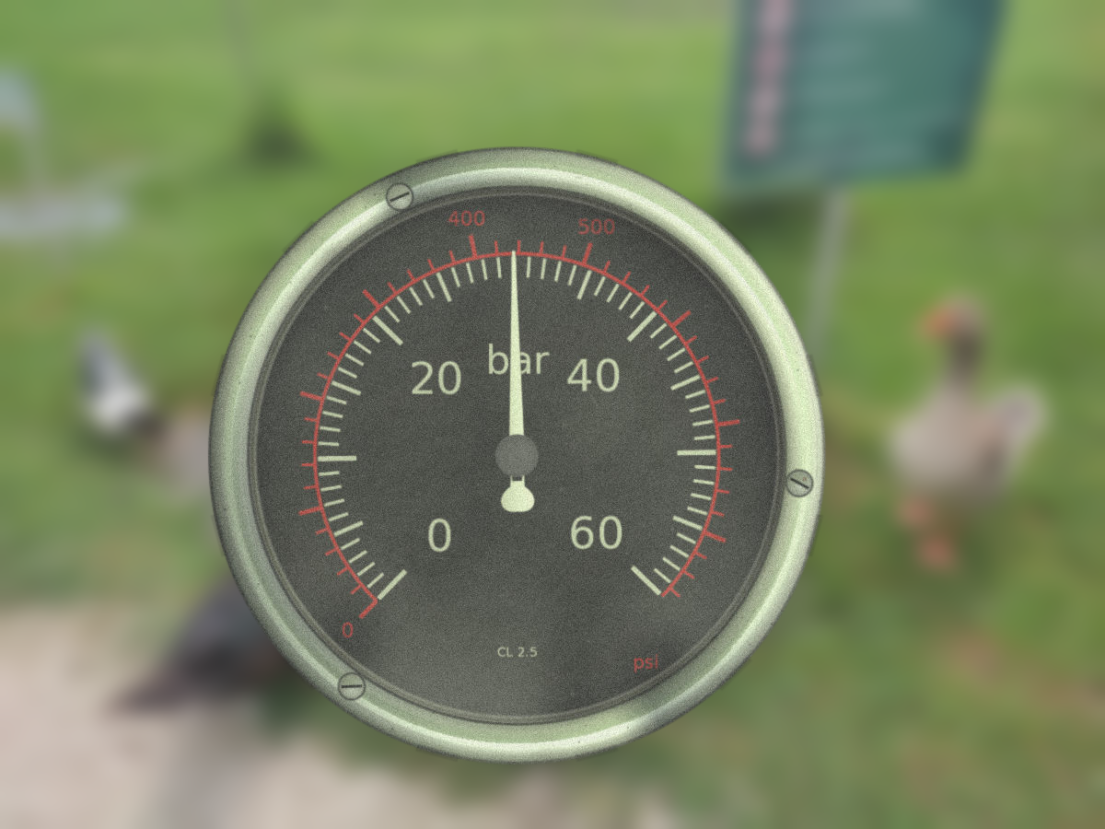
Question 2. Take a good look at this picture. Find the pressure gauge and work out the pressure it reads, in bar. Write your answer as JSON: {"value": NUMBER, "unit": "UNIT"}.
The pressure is {"value": 30, "unit": "bar"}
